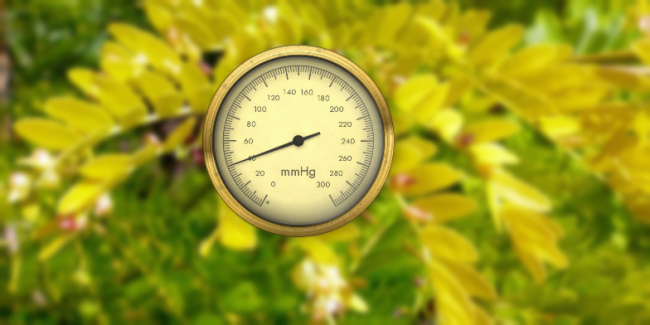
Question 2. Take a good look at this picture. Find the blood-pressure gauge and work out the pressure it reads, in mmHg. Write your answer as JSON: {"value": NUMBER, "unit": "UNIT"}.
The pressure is {"value": 40, "unit": "mmHg"}
